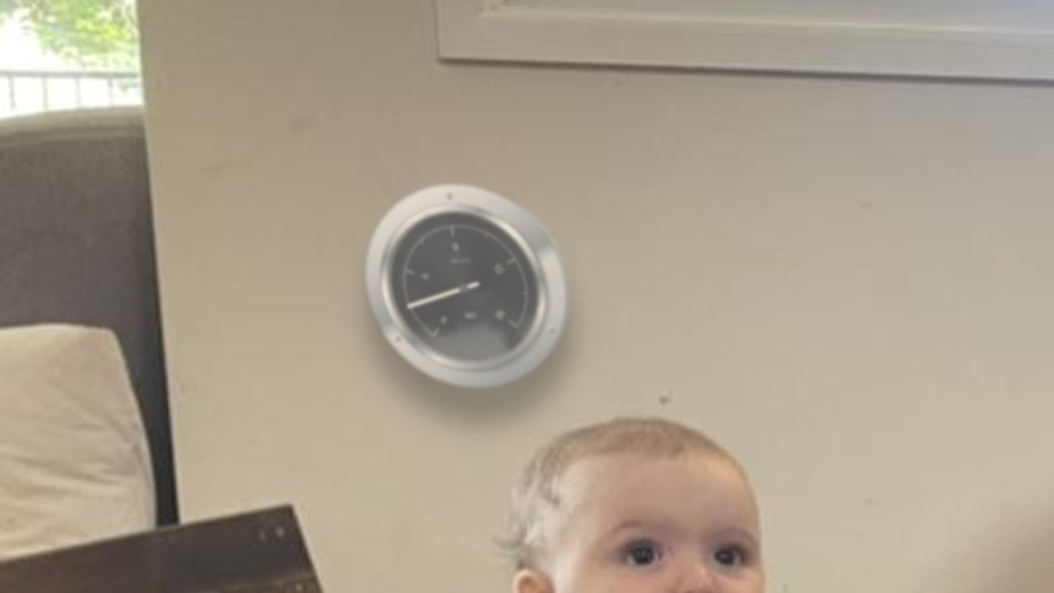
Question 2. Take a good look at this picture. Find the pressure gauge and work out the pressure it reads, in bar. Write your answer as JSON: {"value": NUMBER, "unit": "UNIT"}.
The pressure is {"value": 2, "unit": "bar"}
